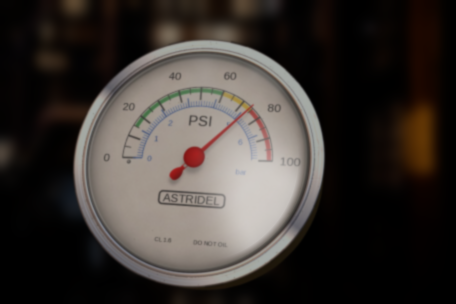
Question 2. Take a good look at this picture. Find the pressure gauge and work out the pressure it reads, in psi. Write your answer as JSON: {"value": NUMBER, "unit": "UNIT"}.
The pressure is {"value": 75, "unit": "psi"}
